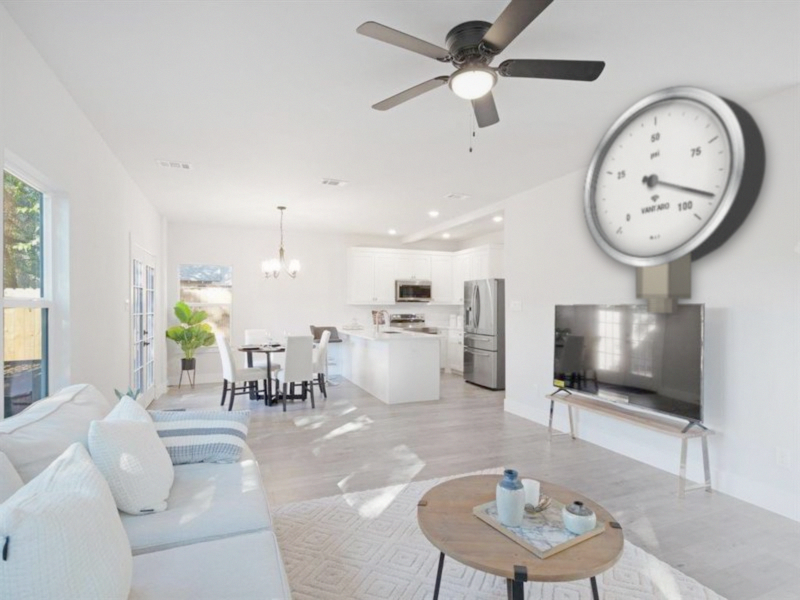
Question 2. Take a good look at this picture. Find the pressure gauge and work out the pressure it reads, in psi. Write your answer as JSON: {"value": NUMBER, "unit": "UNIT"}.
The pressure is {"value": 92.5, "unit": "psi"}
